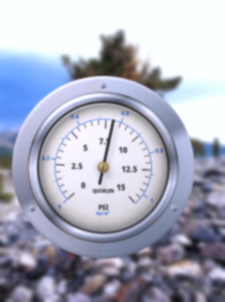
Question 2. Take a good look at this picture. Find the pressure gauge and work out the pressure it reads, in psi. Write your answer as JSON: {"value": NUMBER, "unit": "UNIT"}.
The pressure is {"value": 8, "unit": "psi"}
